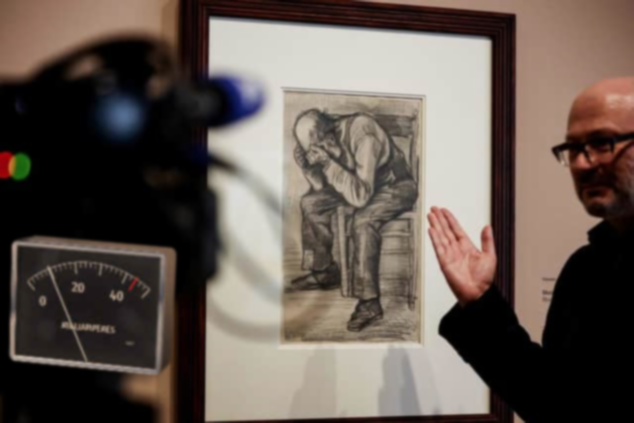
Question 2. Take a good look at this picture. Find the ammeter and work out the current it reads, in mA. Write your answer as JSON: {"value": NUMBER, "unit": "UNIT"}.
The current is {"value": 10, "unit": "mA"}
